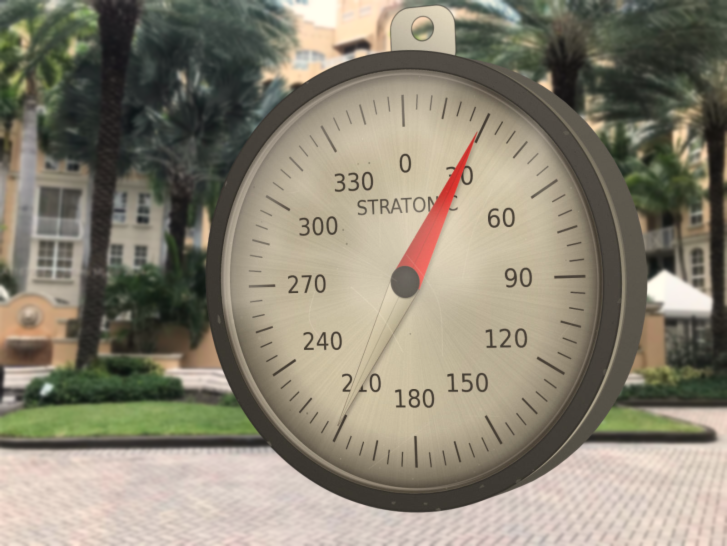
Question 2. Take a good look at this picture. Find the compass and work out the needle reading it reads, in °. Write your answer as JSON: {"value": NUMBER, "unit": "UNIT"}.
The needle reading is {"value": 30, "unit": "°"}
